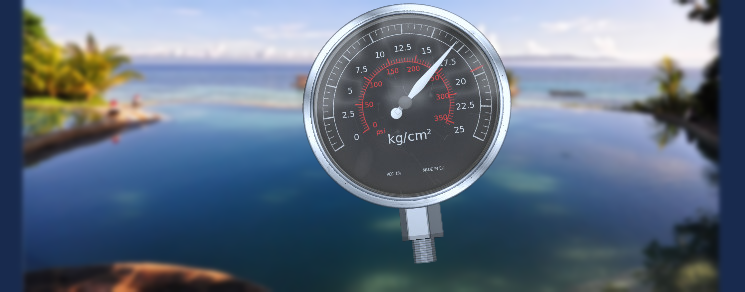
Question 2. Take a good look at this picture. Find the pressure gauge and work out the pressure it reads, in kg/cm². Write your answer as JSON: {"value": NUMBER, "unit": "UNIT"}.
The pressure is {"value": 17, "unit": "kg/cm²"}
